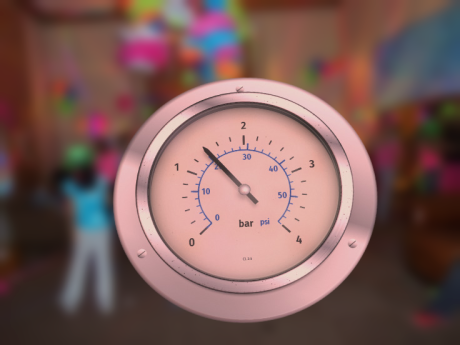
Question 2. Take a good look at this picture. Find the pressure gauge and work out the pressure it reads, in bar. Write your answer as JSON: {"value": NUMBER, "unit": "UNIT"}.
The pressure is {"value": 1.4, "unit": "bar"}
